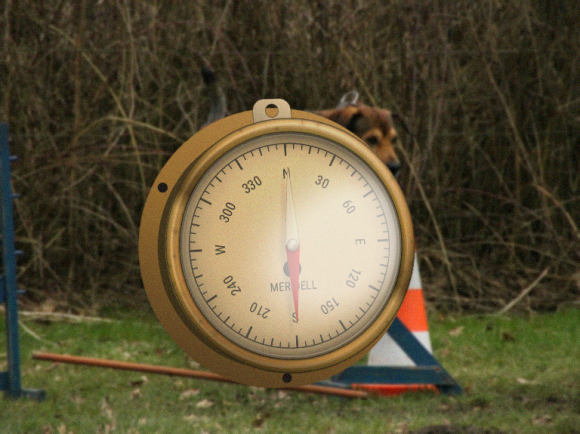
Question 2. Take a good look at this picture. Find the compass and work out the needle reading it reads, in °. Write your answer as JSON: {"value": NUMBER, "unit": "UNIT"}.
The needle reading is {"value": 180, "unit": "°"}
